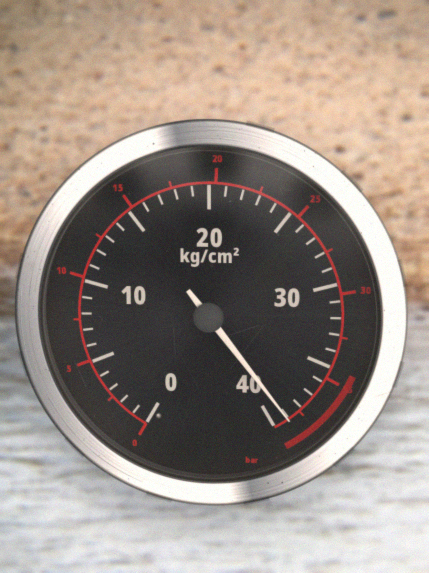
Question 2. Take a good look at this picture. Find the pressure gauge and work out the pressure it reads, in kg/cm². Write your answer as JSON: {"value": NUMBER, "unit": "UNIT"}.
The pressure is {"value": 39, "unit": "kg/cm²"}
